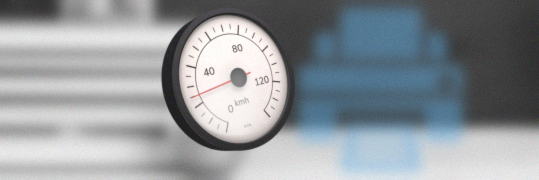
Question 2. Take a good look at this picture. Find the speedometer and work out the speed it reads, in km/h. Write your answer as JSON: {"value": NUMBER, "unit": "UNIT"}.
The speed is {"value": 25, "unit": "km/h"}
